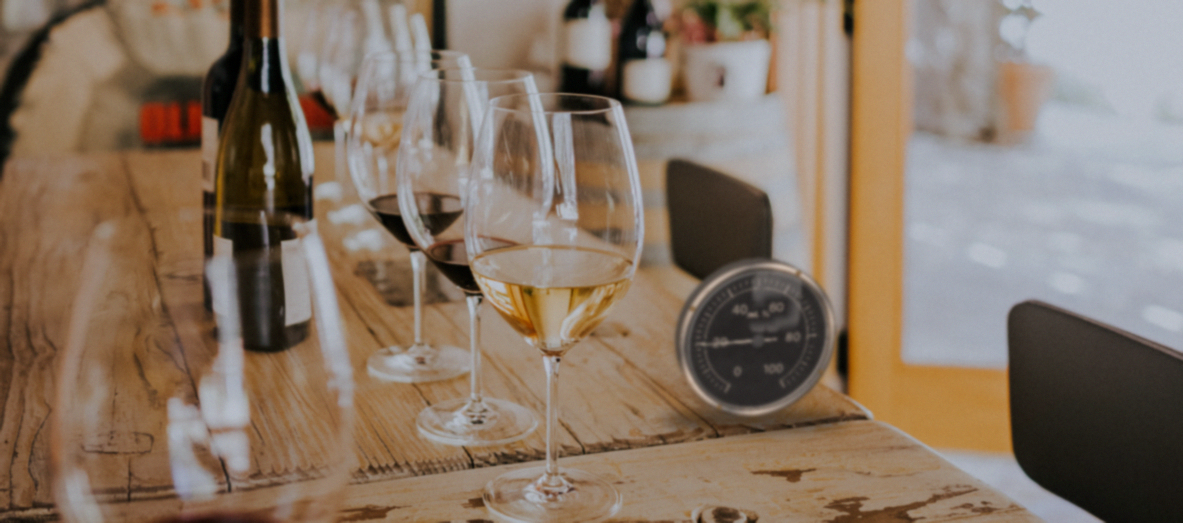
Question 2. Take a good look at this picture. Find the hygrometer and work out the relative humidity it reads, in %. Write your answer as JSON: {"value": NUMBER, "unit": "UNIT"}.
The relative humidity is {"value": 20, "unit": "%"}
